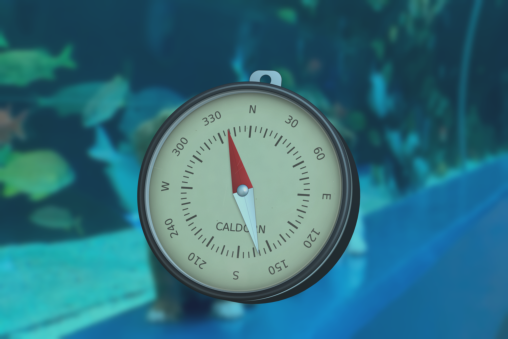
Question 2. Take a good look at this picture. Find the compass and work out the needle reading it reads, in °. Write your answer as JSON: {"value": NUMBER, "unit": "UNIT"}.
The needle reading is {"value": 340, "unit": "°"}
